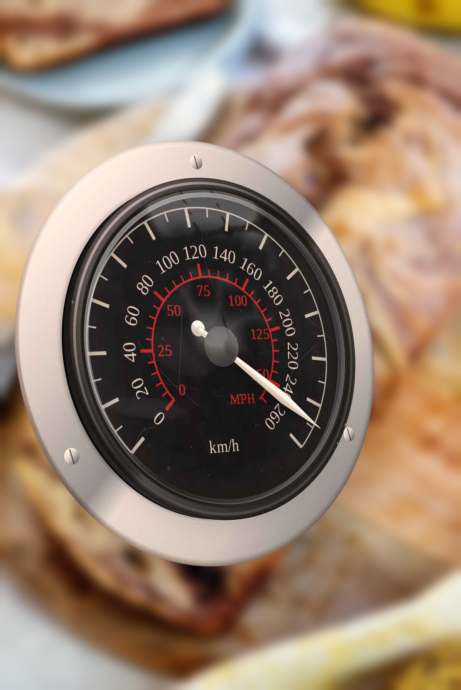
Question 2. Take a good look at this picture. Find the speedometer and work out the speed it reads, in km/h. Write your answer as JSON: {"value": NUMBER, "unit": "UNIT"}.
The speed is {"value": 250, "unit": "km/h"}
